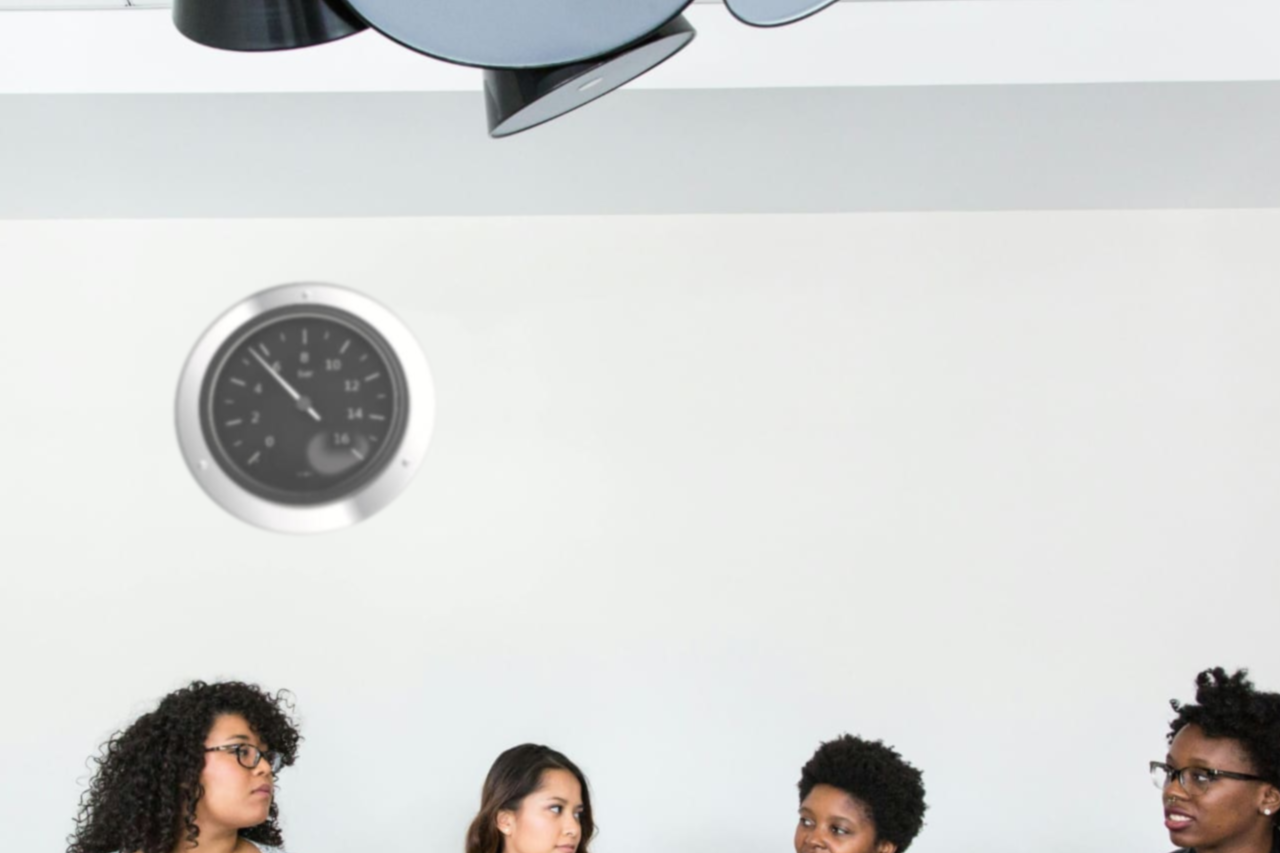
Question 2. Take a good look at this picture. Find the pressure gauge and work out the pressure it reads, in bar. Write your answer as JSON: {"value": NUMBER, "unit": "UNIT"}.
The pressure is {"value": 5.5, "unit": "bar"}
